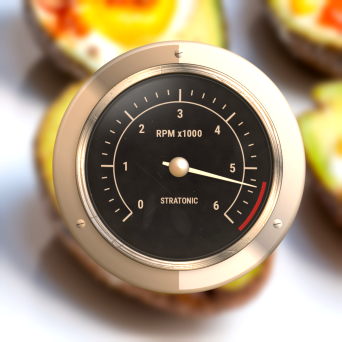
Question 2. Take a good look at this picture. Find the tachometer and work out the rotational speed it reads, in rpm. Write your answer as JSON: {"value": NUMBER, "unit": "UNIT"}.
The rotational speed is {"value": 5300, "unit": "rpm"}
